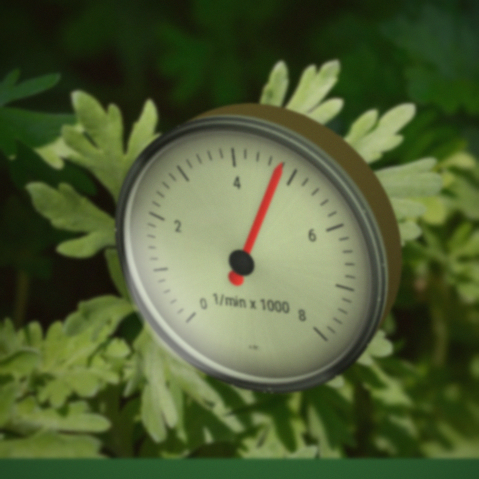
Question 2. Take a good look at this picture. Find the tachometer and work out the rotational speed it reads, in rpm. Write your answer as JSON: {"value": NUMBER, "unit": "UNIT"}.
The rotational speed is {"value": 4800, "unit": "rpm"}
